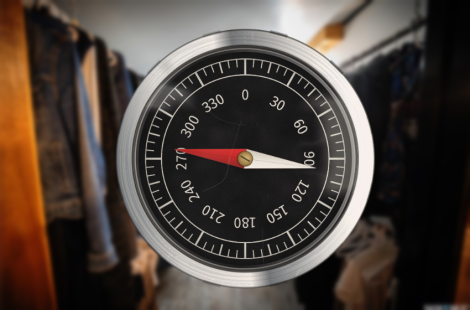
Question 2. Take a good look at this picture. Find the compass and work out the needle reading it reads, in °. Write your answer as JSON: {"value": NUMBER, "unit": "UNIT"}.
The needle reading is {"value": 277.5, "unit": "°"}
